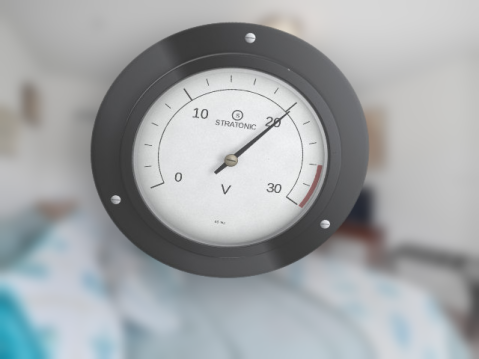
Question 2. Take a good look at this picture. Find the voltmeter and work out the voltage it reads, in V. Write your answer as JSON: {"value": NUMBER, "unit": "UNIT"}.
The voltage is {"value": 20, "unit": "V"}
